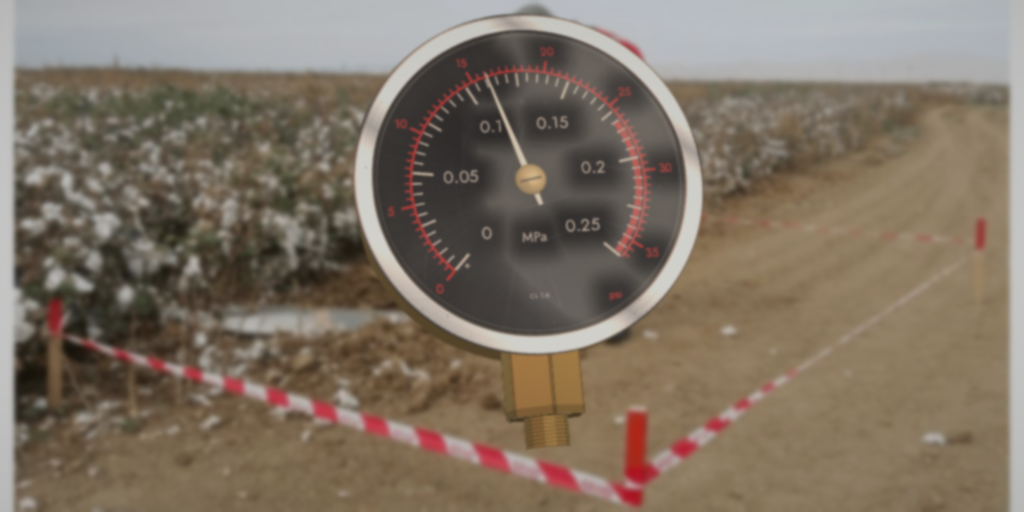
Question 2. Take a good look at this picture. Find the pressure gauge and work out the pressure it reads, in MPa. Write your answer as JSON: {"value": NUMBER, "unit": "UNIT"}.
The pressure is {"value": 0.11, "unit": "MPa"}
